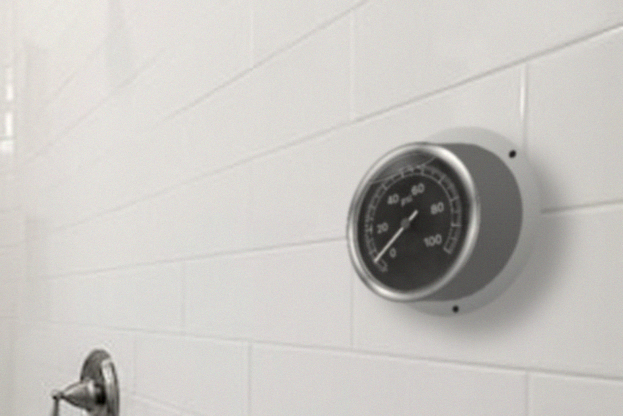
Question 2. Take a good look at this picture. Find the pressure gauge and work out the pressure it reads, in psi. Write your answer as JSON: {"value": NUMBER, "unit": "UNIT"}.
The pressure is {"value": 5, "unit": "psi"}
